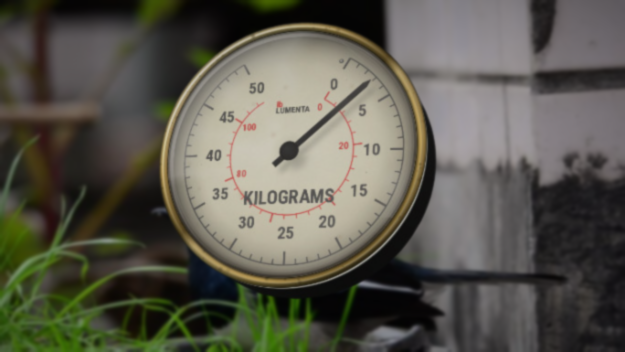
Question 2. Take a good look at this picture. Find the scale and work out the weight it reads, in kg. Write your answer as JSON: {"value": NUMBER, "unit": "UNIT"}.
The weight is {"value": 3, "unit": "kg"}
